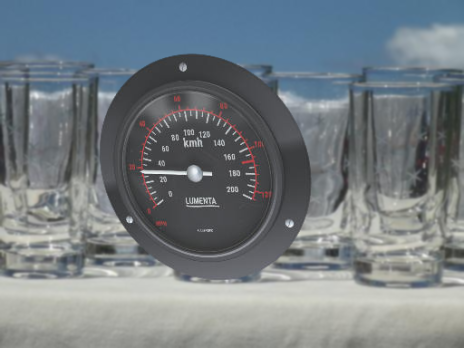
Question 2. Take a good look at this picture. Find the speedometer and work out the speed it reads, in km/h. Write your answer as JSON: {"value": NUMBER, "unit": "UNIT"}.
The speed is {"value": 30, "unit": "km/h"}
